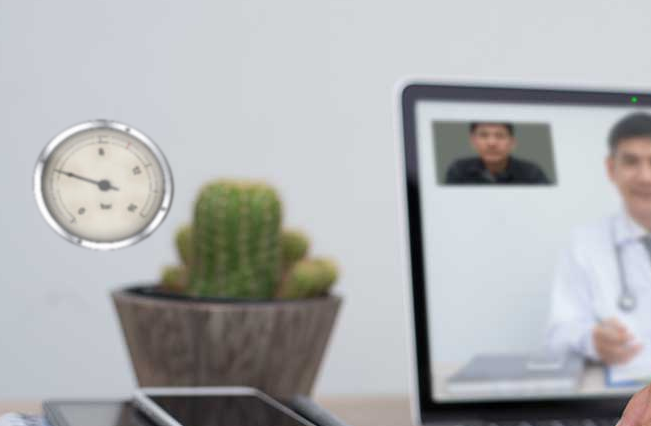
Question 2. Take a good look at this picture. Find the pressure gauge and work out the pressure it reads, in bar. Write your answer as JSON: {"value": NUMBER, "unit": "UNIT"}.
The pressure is {"value": 4, "unit": "bar"}
